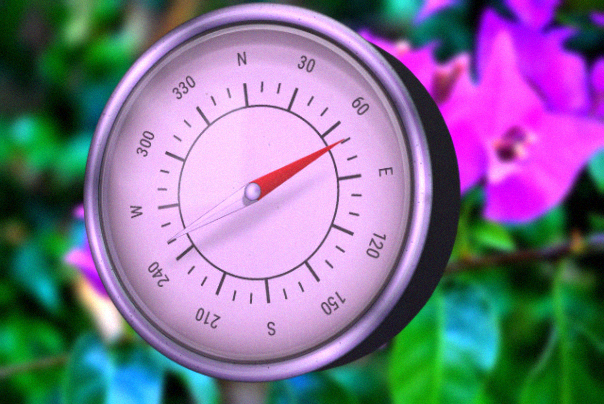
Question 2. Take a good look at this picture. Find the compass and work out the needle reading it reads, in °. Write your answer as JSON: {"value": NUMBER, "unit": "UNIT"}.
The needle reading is {"value": 70, "unit": "°"}
